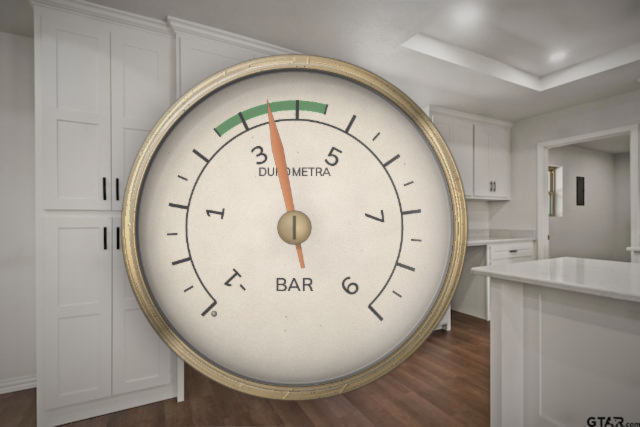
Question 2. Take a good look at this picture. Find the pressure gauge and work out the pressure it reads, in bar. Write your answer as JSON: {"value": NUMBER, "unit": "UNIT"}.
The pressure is {"value": 3.5, "unit": "bar"}
